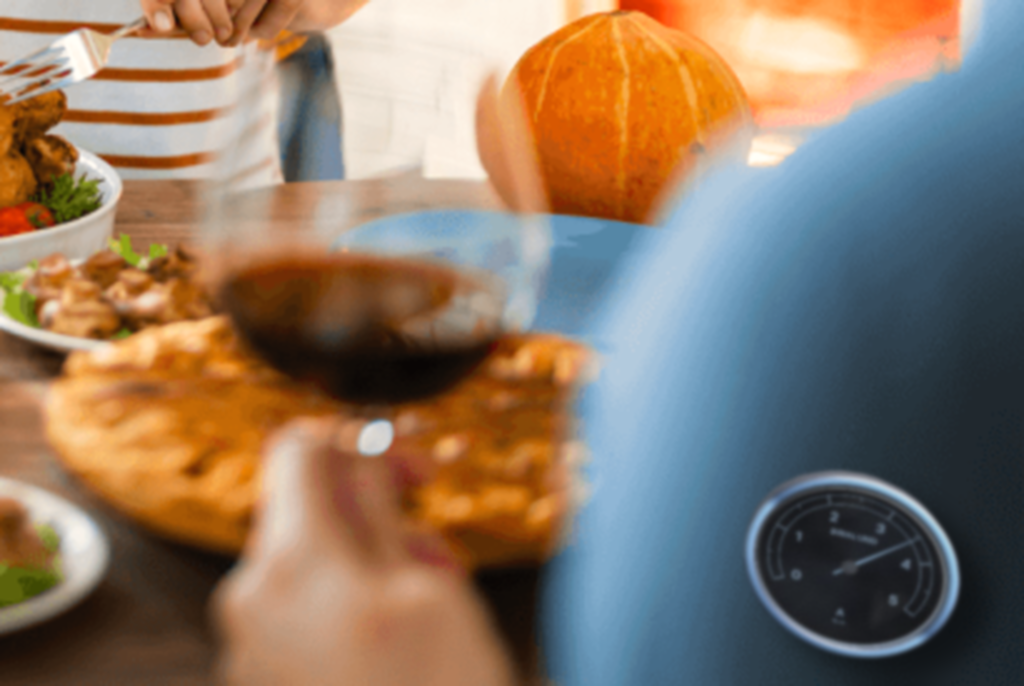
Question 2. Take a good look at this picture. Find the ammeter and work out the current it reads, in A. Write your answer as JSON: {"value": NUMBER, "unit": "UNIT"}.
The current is {"value": 3.5, "unit": "A"}
